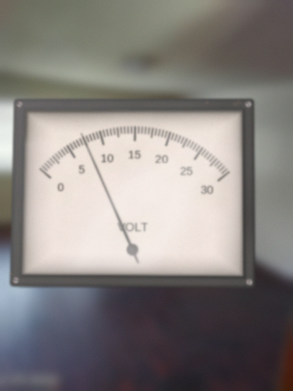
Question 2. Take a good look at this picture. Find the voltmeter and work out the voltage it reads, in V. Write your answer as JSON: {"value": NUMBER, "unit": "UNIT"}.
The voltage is {"value": 7.5, "unit": "V"}
